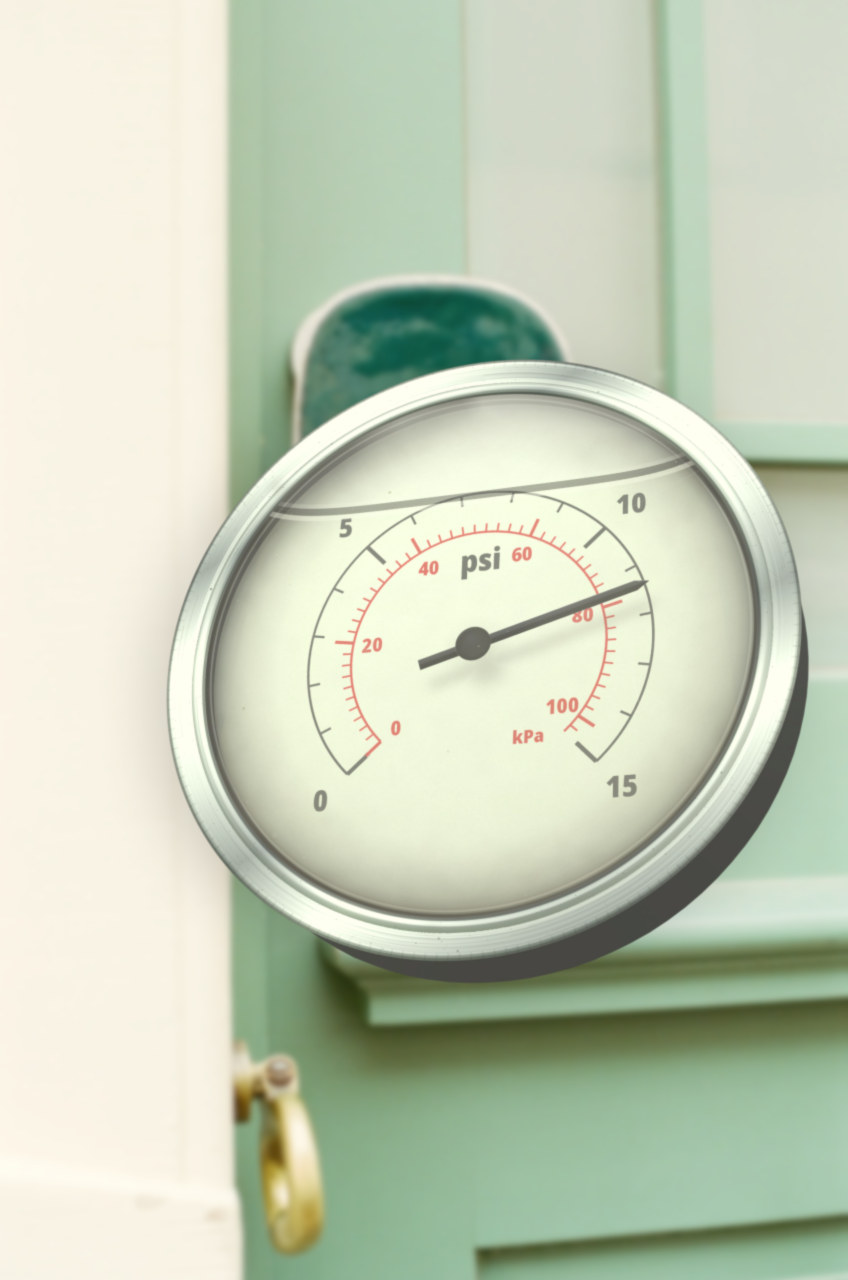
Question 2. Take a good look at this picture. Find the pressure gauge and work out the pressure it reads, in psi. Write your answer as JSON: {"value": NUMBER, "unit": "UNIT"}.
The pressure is {"value": 11.5, "unit": "psi"}
